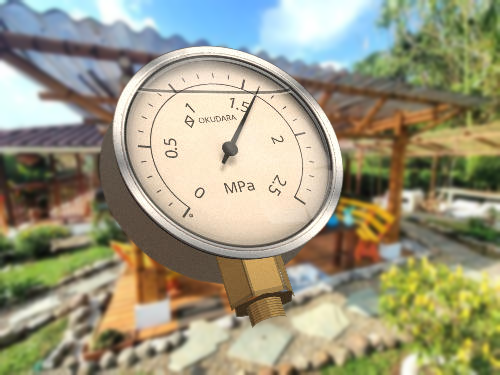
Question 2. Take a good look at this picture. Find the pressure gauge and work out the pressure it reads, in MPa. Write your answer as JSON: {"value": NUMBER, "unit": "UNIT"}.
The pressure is {"value": 1.6, "unit": "MPa"}
